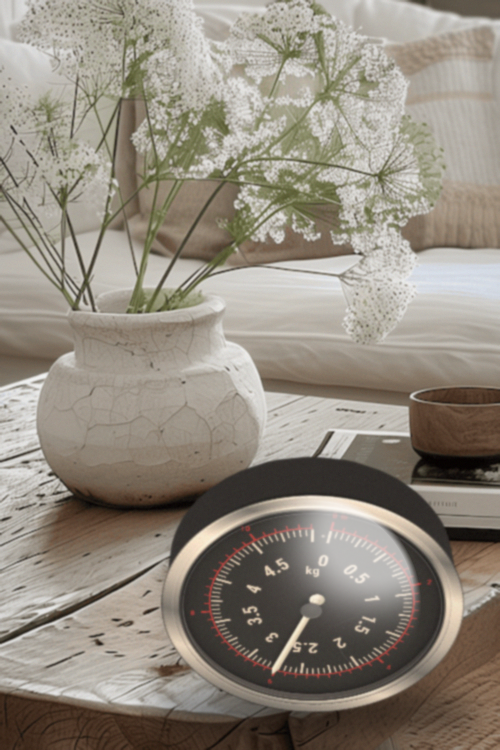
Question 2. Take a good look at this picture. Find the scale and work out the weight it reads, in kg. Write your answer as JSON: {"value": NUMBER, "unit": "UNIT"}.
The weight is {"value": 2.75, "unit": "kg"}
